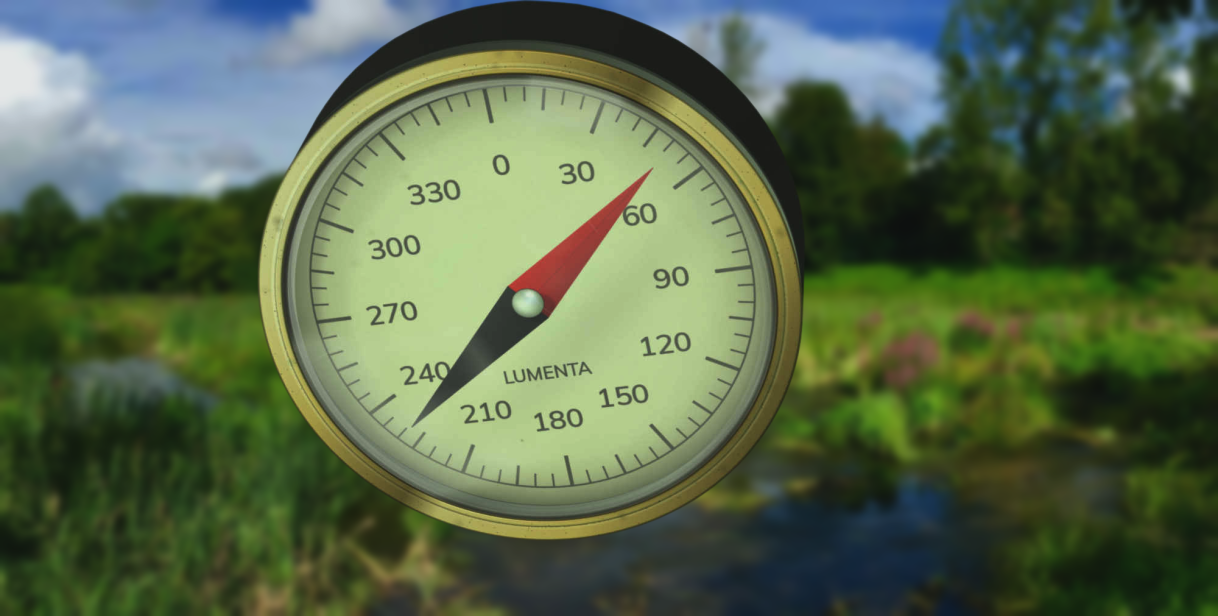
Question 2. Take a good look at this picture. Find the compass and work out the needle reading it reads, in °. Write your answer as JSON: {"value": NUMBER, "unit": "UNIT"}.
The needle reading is {"value": 50, "unit": "°"}
